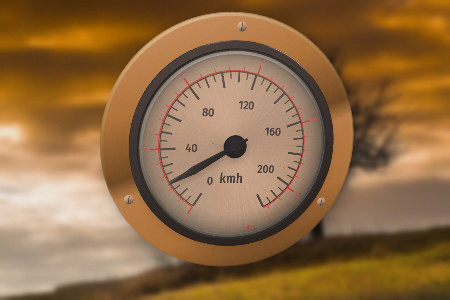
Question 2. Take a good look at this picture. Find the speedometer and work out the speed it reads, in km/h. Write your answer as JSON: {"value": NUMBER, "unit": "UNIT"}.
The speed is {"value": 20, "unit": "km/h"}
